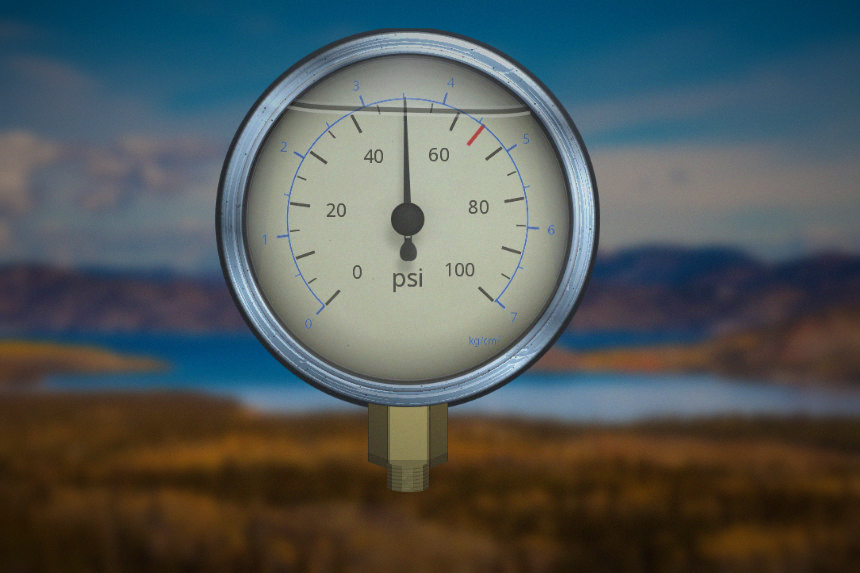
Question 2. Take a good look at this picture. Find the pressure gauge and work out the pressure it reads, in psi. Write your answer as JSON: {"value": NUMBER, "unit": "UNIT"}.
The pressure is {"value": 50, "unit": "psi"}
